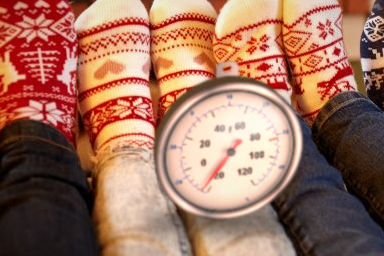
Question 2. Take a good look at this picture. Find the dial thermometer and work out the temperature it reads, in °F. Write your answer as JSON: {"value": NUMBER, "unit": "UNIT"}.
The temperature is {"value": -16, "unit": "°F"}
